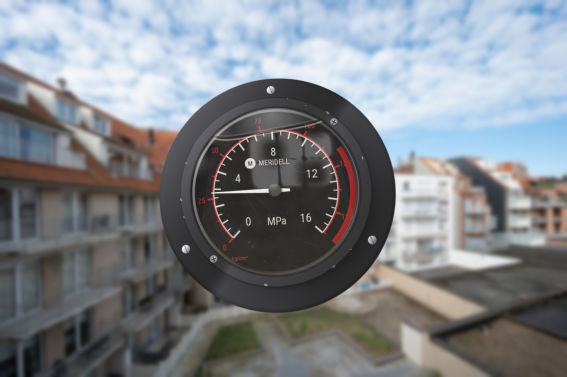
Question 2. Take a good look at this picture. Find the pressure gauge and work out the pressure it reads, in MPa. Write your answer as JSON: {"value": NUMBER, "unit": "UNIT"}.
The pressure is {"value": 2.75, "unit": "MPa"}
